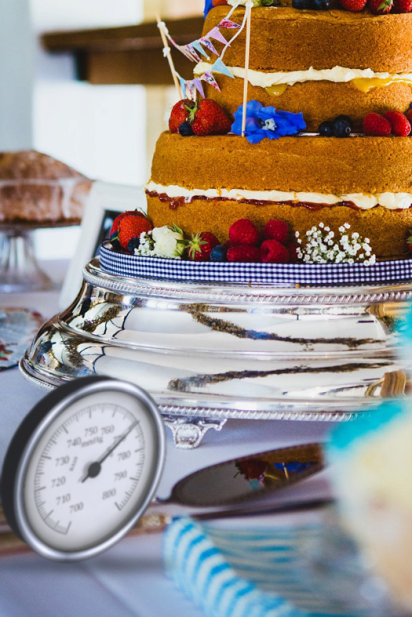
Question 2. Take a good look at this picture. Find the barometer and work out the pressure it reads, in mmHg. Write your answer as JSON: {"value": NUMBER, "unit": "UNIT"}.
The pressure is {"value": 770, "unit": "mmHg"}
